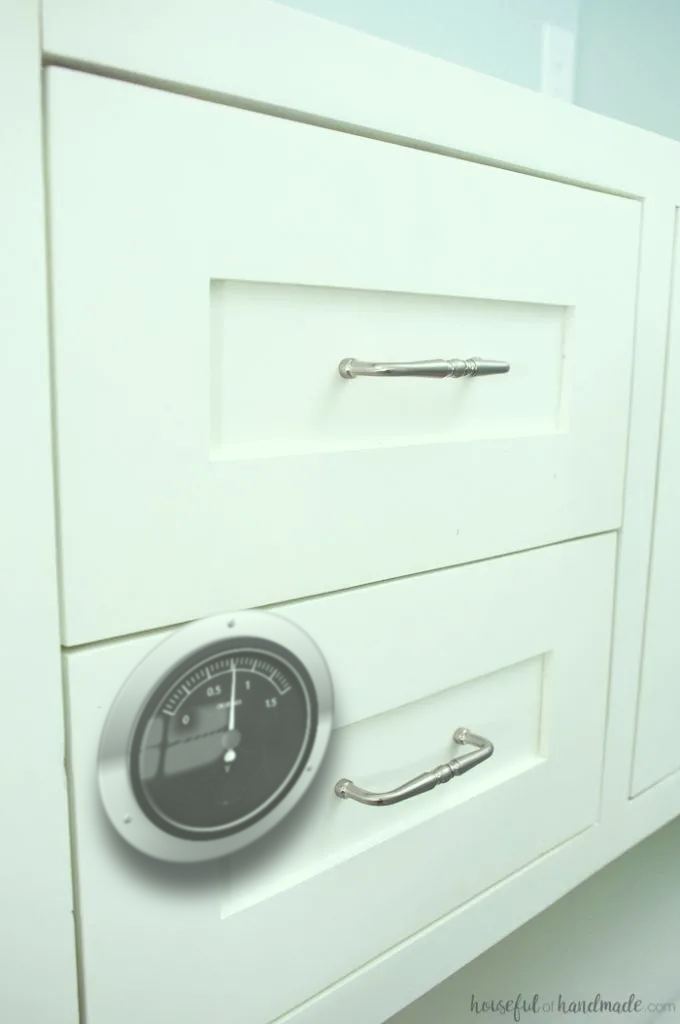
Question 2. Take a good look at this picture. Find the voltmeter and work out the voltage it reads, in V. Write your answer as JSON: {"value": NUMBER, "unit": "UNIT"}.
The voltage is {"value": 0.75, "unit": "V"}
